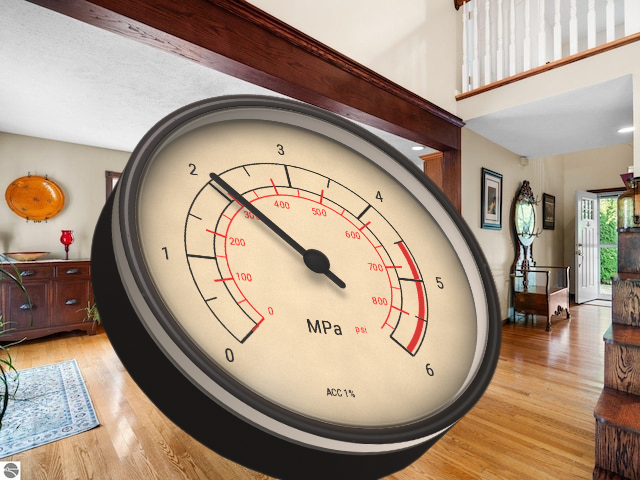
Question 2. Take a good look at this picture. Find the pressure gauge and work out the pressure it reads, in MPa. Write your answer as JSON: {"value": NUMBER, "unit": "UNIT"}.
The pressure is {"value": 2, "unit": "MPa"}
